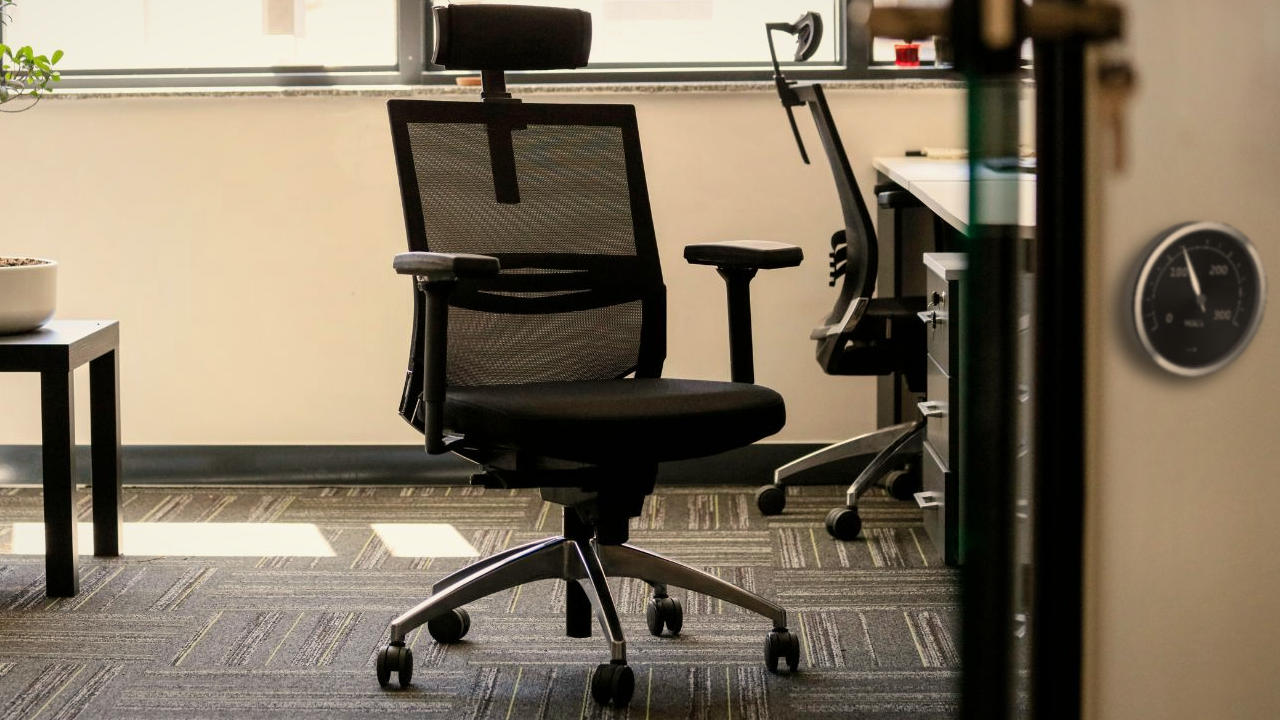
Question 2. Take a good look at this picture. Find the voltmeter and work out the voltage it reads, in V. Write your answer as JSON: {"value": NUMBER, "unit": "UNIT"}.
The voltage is {"value": 120, "unit": "V"}
